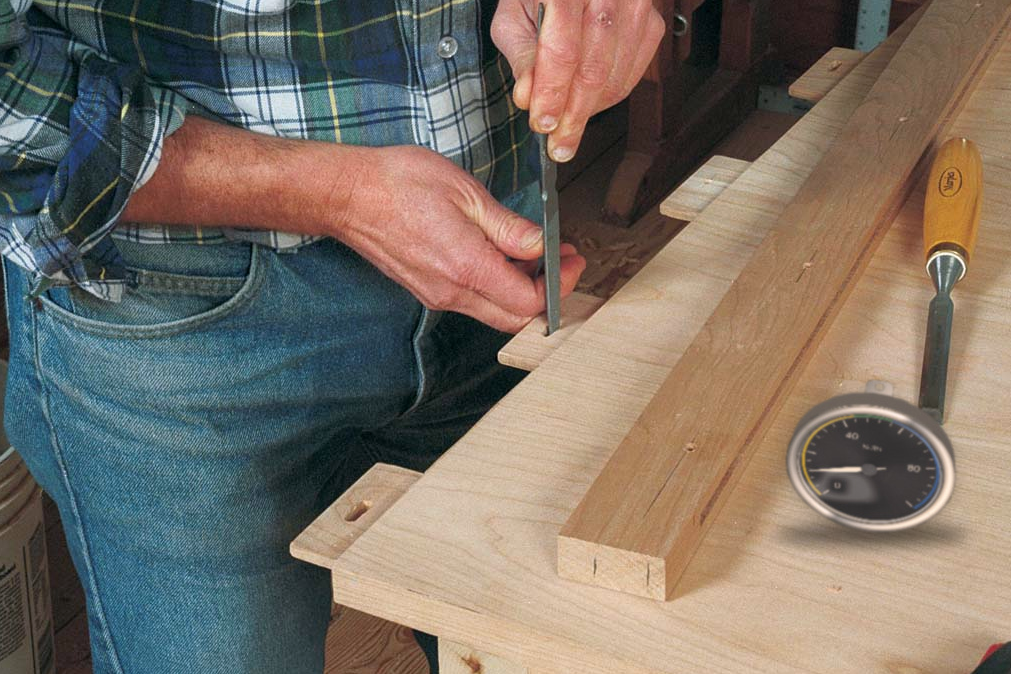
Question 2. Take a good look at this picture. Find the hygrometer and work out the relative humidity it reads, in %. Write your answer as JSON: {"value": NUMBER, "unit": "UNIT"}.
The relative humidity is {"value": 12, "unit": "%"}
